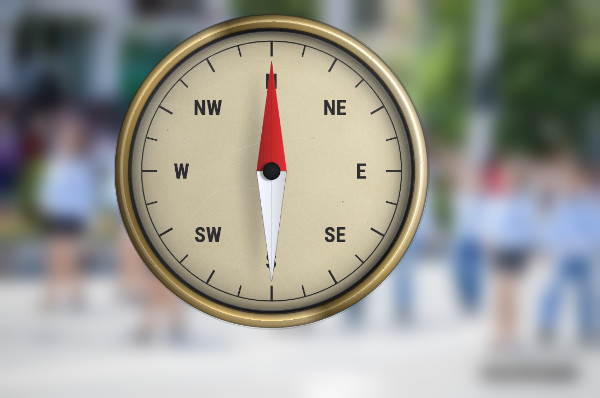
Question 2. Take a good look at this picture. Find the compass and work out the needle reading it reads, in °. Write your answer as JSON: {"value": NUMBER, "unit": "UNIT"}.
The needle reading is {"value": 0, "unit": "°"}
